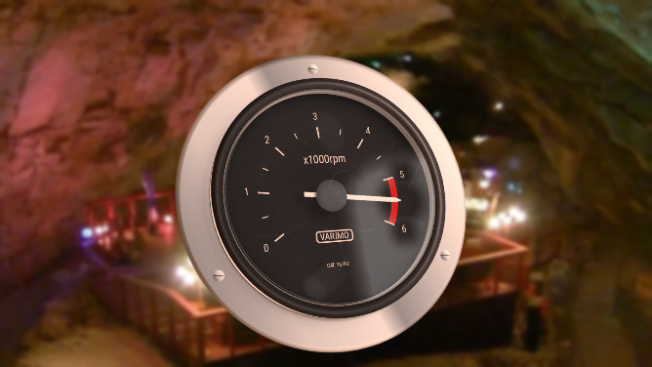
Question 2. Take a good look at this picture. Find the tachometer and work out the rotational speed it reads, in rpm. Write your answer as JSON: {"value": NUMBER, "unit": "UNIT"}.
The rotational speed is {"value": 5500, "unit": "rpm"}
